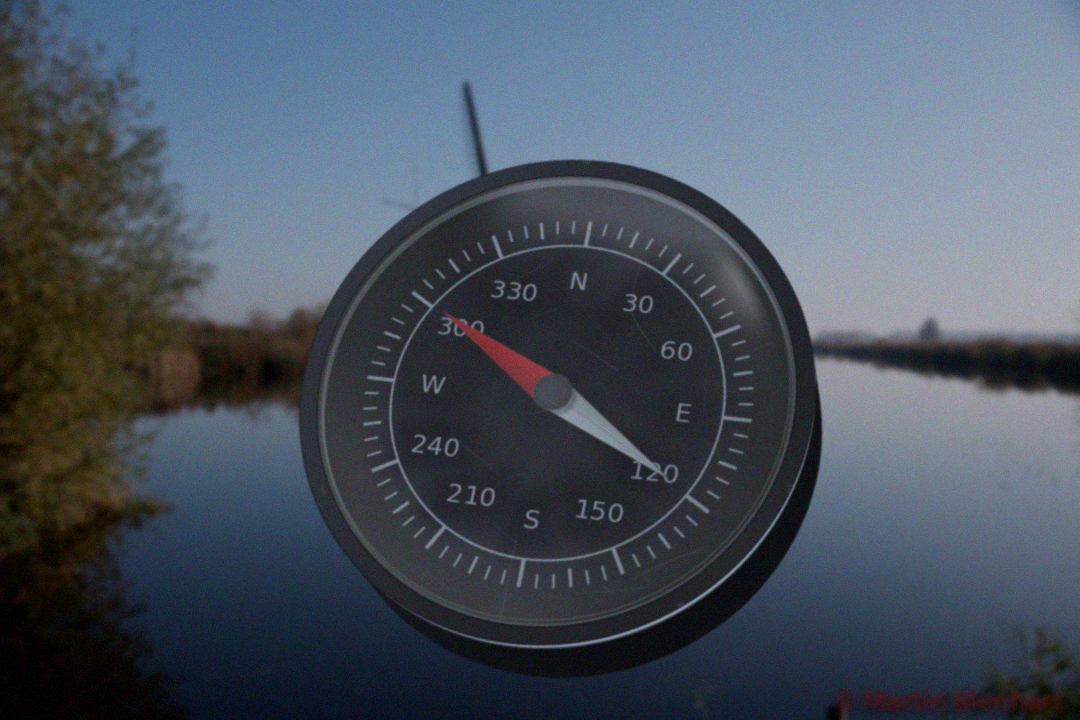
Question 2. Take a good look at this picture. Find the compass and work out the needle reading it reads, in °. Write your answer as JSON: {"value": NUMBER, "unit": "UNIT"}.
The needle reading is {"value": 300, "unit": "°"}
